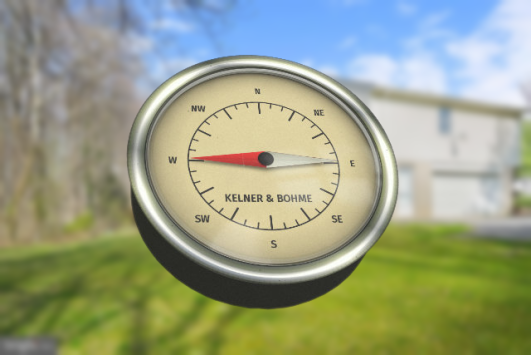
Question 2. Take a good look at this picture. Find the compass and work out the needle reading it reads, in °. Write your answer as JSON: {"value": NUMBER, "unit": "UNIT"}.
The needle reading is {"value": 270, "unit": "°"}
